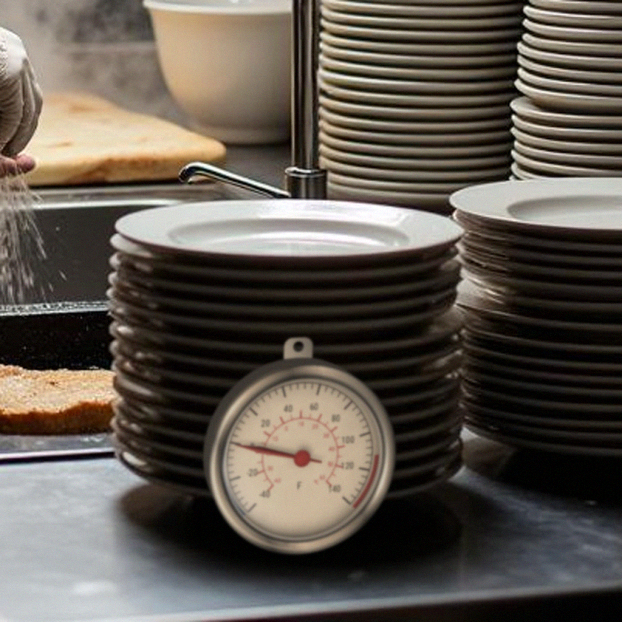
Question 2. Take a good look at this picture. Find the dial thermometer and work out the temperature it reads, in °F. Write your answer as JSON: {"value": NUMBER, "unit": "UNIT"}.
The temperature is {"value": 0, "unit": "°F"}
